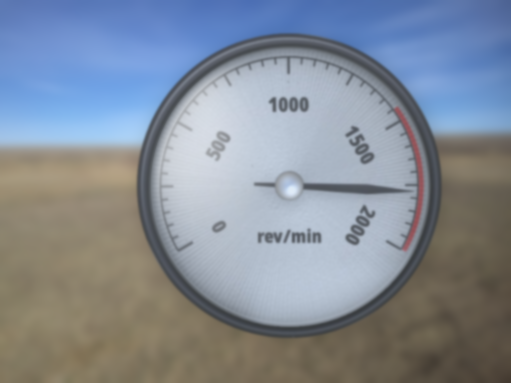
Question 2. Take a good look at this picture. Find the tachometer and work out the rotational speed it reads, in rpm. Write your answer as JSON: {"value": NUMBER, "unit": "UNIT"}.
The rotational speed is {"value": 1775, "unit": "rpm"}
